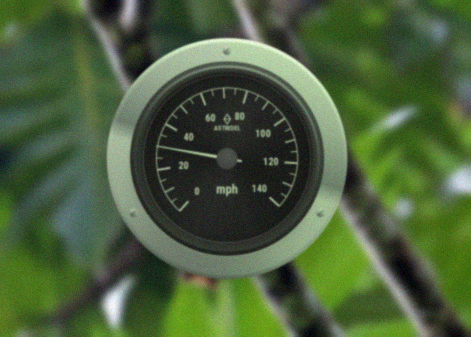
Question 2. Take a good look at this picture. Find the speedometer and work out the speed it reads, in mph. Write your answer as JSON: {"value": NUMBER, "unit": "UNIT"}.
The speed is {"value": 30, "unit": "mph"}
